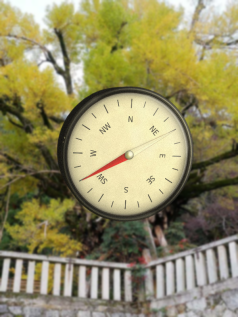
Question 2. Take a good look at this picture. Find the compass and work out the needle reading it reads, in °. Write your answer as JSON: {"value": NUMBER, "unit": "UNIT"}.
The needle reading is {"value": 240, "unit": "°"}
